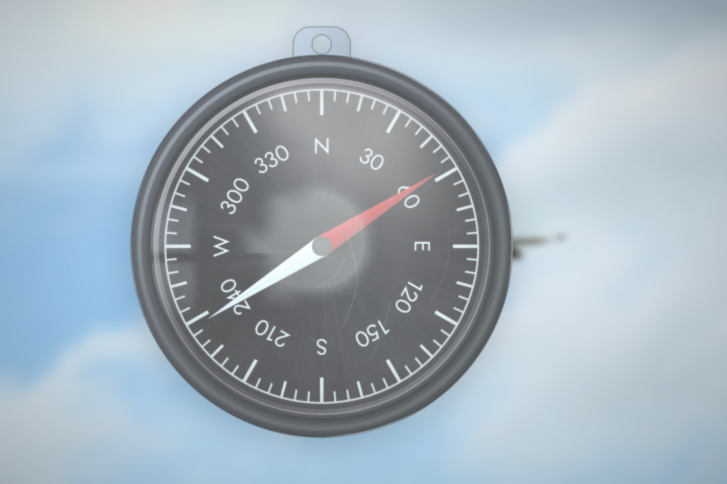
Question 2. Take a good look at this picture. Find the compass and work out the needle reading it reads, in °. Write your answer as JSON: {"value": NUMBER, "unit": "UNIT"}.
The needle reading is {"value": 57.5, "unit": "°"}
